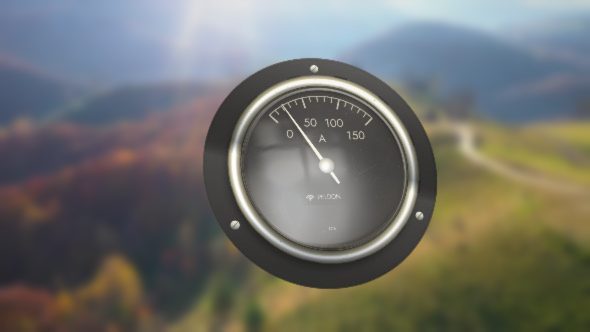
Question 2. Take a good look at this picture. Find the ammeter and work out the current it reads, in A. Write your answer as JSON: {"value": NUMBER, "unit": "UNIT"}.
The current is {"value": 20, "unit": "A"}
